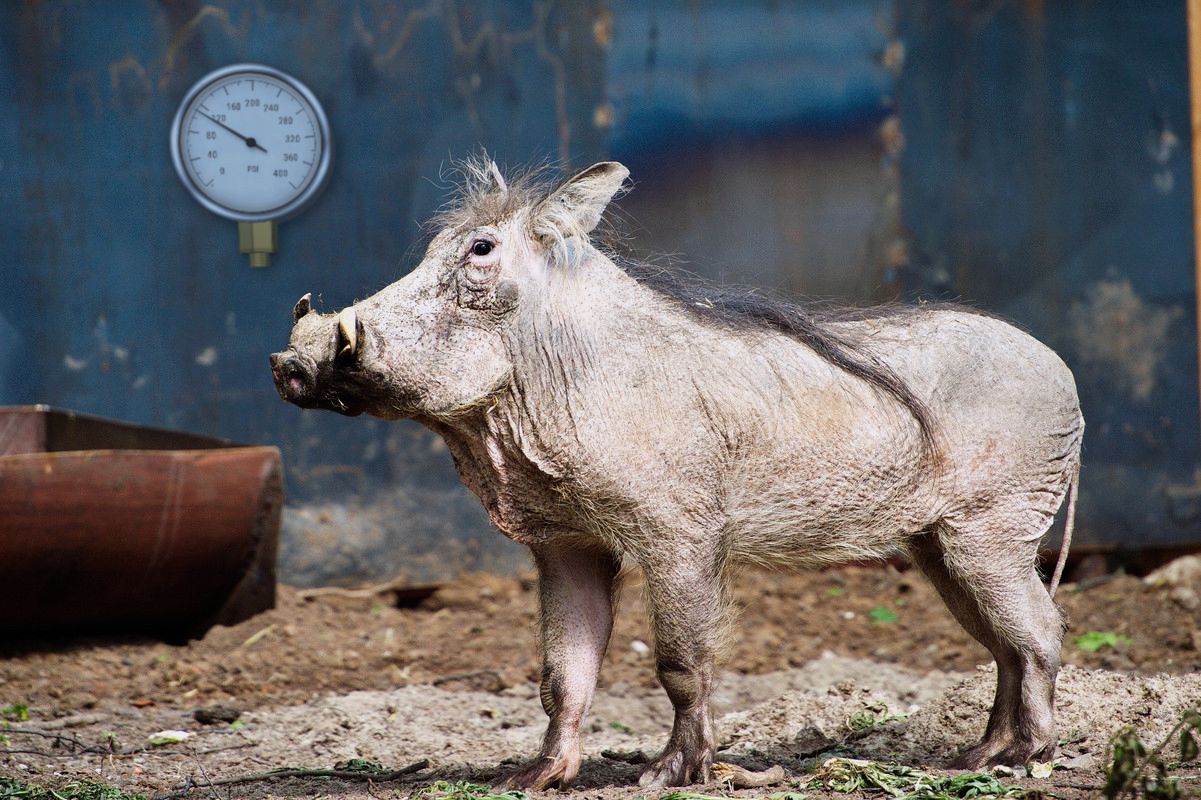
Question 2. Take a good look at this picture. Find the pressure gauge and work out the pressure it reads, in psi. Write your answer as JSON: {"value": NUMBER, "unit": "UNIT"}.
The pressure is {"value": 110, "unit": "psi"}
